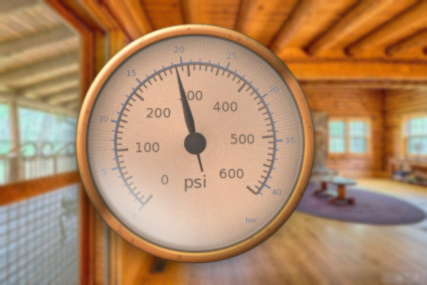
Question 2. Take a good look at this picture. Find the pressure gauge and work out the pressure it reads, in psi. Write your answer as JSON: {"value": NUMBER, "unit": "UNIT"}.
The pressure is {"value": 280, "unit": "psi"}
